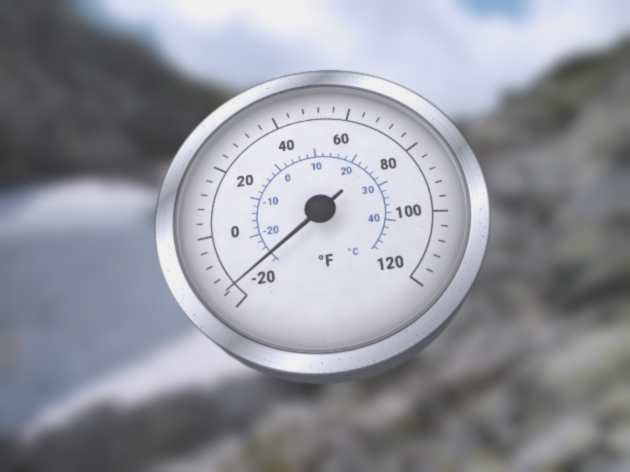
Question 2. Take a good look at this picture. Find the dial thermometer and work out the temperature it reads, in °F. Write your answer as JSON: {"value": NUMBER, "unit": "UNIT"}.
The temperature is {"value": -16, "unit": "°F"}
